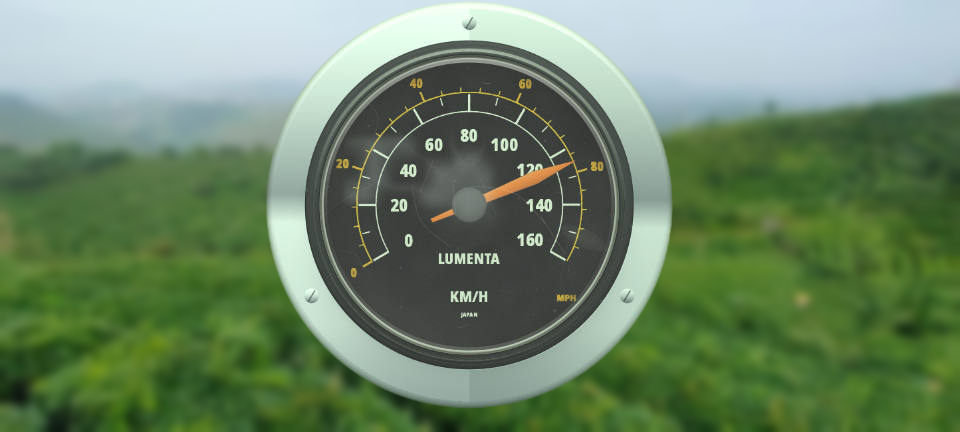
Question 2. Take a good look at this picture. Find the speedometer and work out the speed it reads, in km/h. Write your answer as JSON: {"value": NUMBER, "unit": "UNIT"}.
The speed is {"value": 125, "unit": "km/h"}
